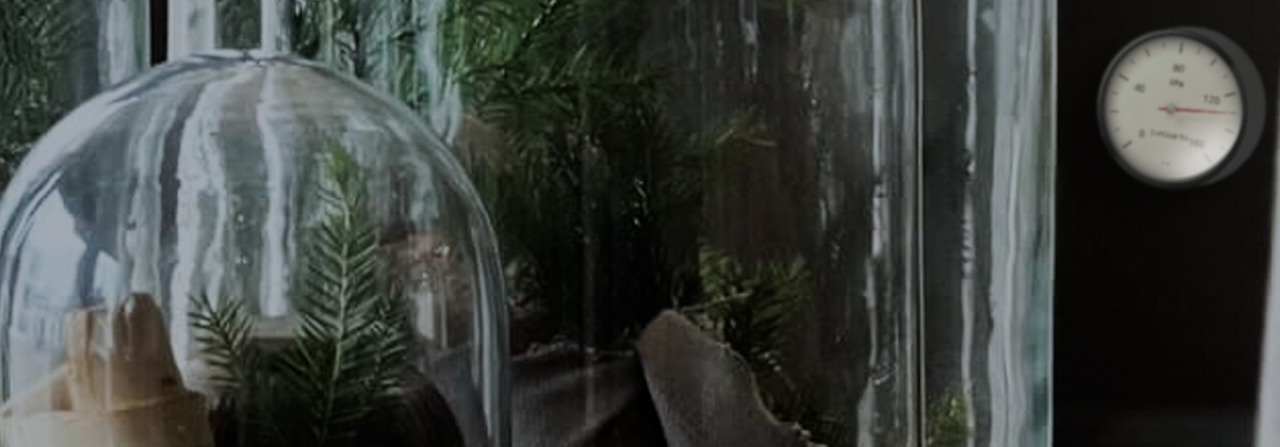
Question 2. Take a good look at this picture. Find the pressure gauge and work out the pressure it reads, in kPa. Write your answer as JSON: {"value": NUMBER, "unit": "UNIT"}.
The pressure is {"value": 130, "unit": "kPa"}
